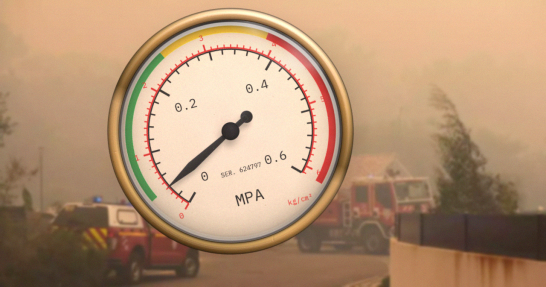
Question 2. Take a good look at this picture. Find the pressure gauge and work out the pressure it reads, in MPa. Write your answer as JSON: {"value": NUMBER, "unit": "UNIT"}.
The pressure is {"value": 0.04, "unit": "MPa"}
